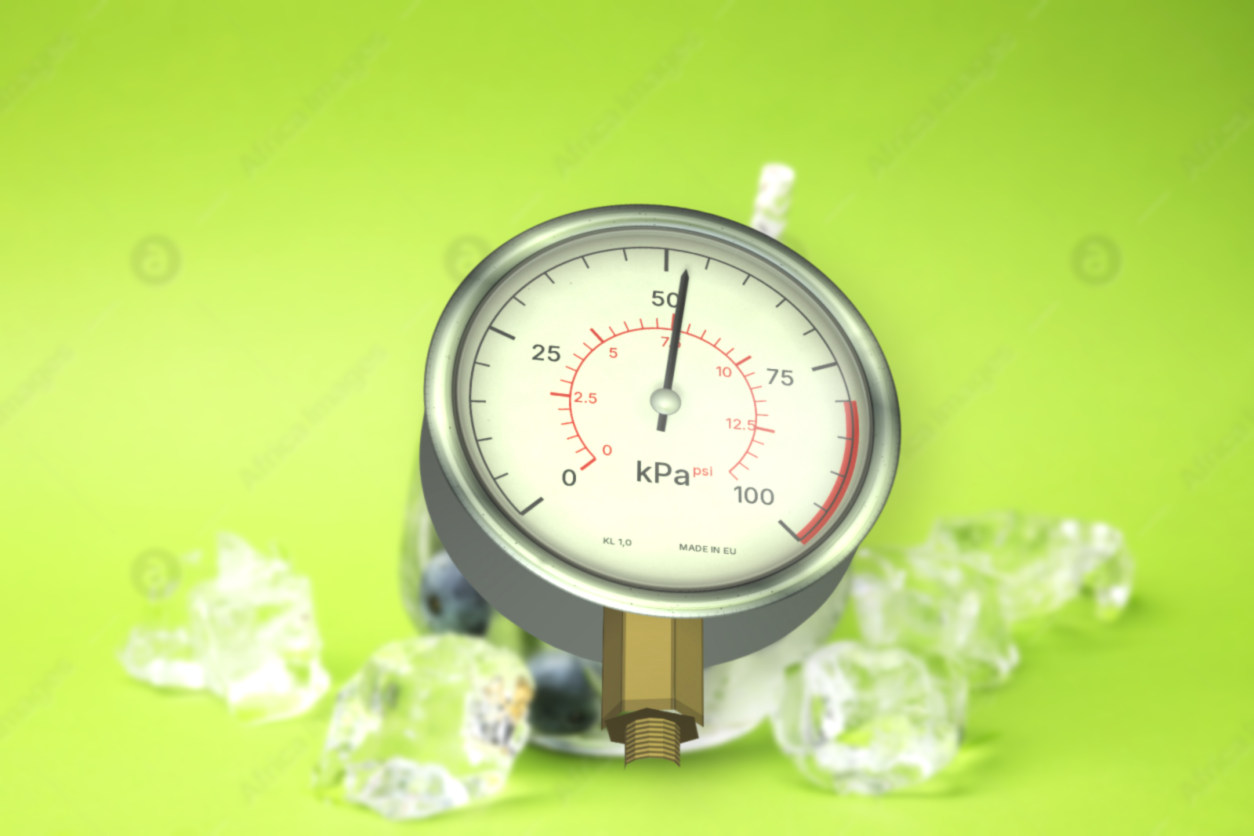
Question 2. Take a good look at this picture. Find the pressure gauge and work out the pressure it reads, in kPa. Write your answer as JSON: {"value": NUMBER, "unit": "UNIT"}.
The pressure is {"value": 52.5, "unit": "kPa"}
